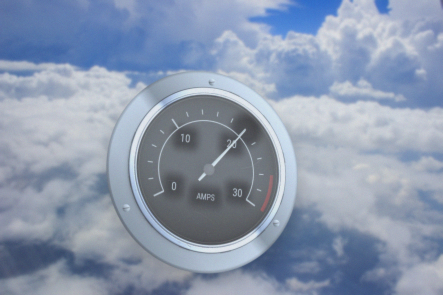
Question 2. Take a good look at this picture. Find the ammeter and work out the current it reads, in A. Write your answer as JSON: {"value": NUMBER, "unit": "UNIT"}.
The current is {"value": 20, "unit": "A"}
